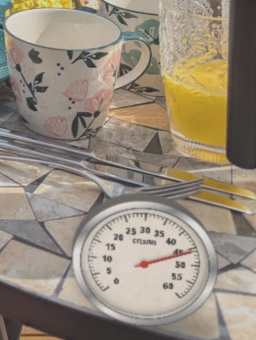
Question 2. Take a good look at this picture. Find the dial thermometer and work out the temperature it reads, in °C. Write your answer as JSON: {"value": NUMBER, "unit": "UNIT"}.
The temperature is {"value": 45, "unit": "°C"}
